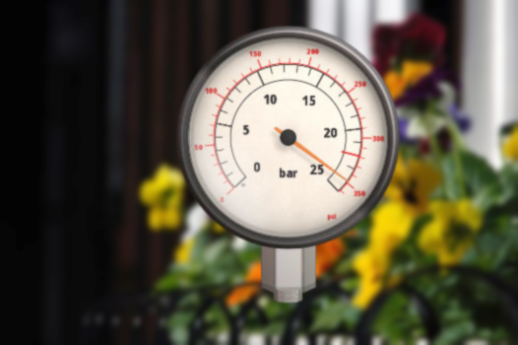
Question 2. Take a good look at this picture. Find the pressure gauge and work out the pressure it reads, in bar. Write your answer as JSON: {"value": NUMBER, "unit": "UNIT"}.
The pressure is {"value": 24, "unit": "bar"}
